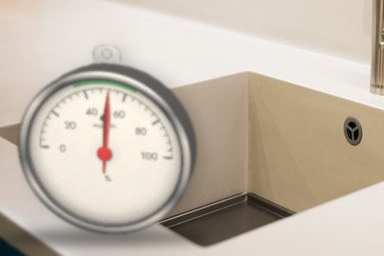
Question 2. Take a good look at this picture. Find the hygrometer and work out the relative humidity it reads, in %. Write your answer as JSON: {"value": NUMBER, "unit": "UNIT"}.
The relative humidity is {"value": 52, "unit": "%"}
